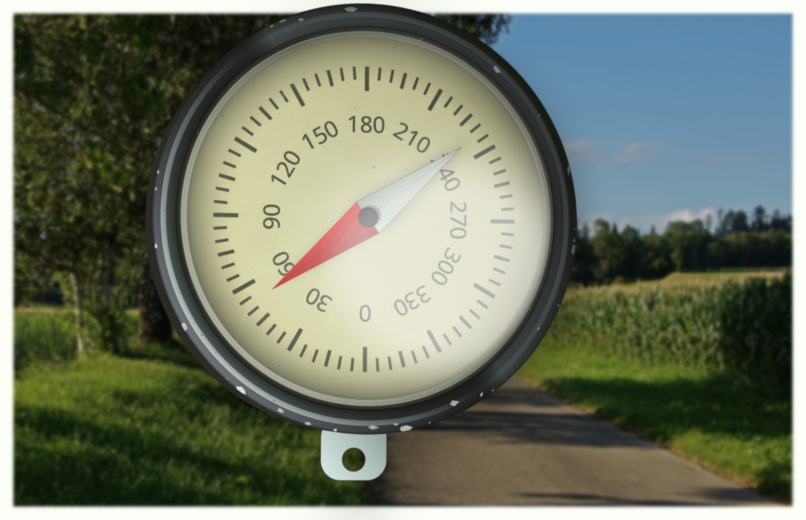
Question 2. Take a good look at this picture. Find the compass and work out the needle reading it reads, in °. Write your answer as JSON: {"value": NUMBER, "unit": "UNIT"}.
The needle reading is {"value": 52.5, "unit": "°"}
